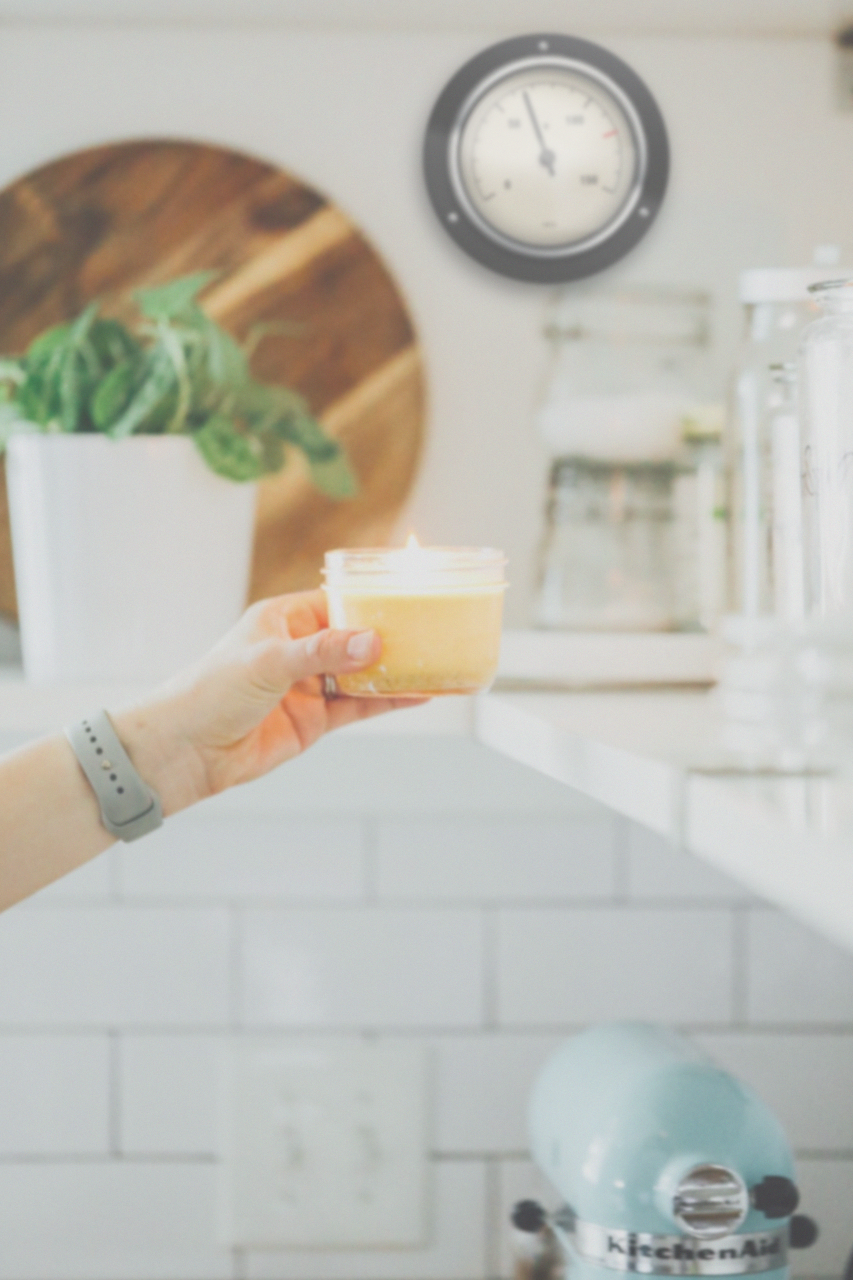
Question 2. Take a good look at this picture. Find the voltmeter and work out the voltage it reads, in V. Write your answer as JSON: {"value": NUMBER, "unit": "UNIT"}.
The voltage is {"value": 65, "unit": "V"}
